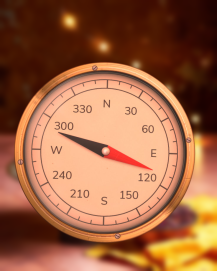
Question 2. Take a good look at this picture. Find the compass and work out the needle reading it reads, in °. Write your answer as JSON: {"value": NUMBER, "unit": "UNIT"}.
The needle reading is {"value": 110, "unit": "°"}
